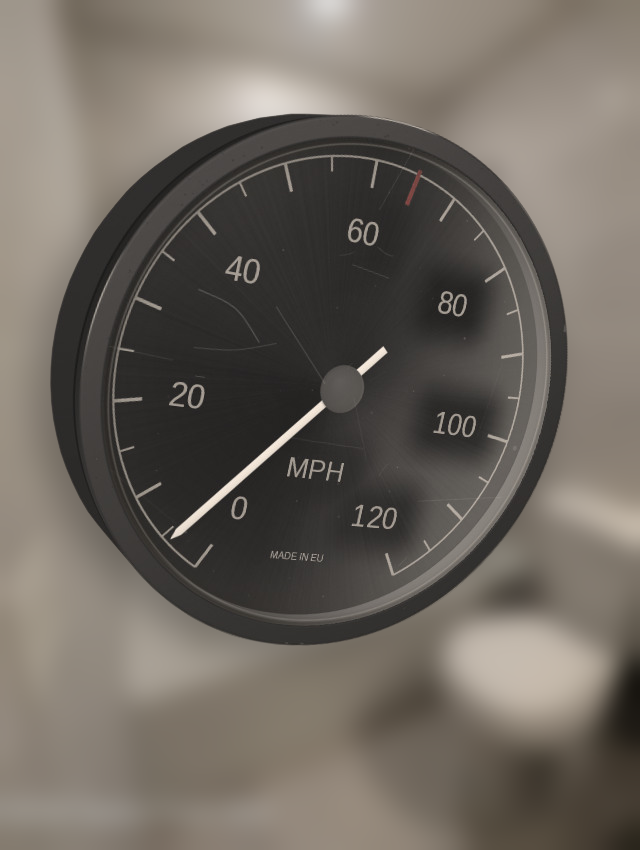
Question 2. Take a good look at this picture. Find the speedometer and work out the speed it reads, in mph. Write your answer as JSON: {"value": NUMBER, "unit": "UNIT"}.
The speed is {"value": 5, "unit": "mph"}
